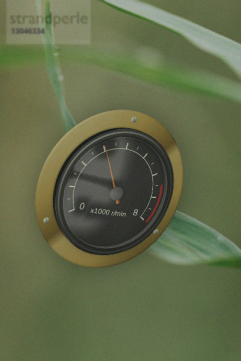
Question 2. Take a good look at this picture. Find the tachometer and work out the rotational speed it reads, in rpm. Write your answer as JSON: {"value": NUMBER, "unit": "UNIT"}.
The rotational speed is {"value": 3000, "unit": "rpm"}
